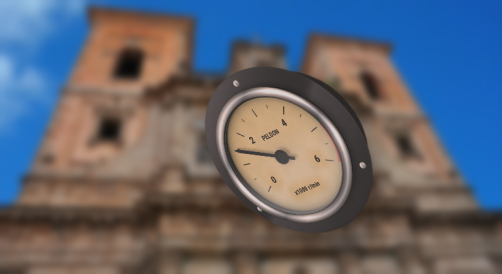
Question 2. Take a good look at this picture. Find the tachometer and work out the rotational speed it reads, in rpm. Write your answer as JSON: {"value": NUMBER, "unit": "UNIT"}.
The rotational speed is {"value": 1500, "unit": "rpm"}
